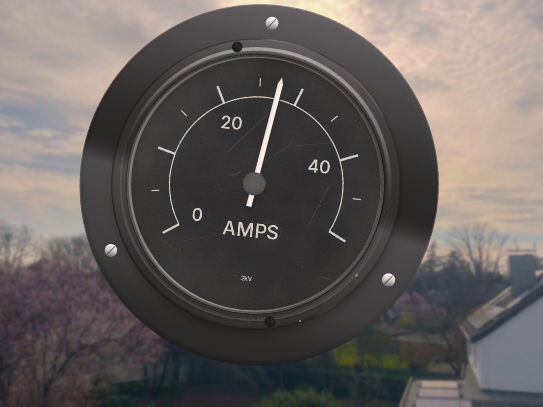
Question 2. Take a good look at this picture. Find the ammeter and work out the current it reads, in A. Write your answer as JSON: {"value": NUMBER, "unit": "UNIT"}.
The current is {"value": 27.5, "unit": "A"}
